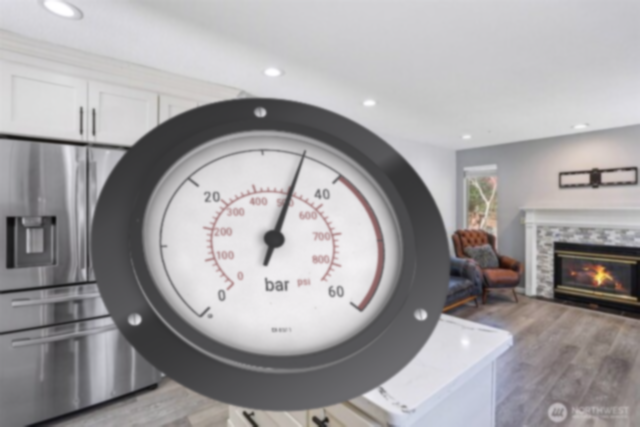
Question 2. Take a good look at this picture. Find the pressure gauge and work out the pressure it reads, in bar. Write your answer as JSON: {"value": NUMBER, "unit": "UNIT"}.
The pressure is {"value": 35, "unit": "bar"}
